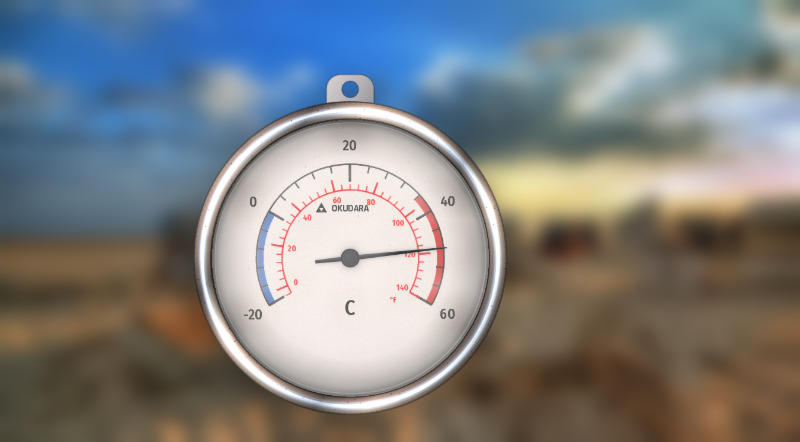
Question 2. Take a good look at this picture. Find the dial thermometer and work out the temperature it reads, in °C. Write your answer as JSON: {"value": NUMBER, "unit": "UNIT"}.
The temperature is {"value": 48, "unit": "°C"}
